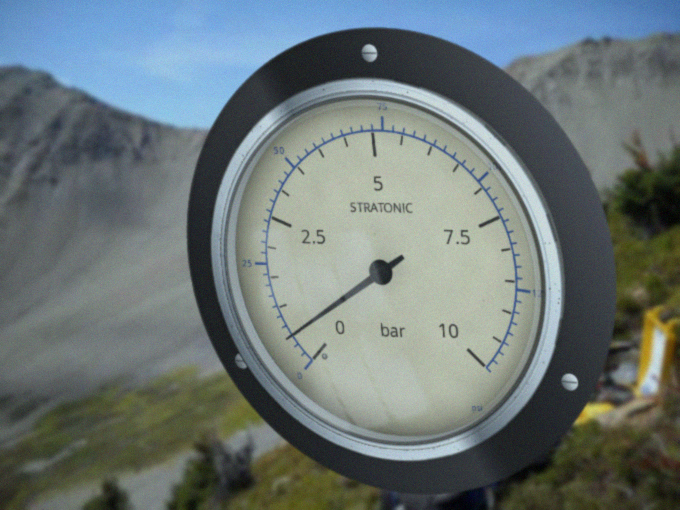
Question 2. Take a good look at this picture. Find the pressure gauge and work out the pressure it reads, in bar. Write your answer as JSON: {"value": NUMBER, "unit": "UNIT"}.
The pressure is {"value": 0.5, "unit": "bar"}
